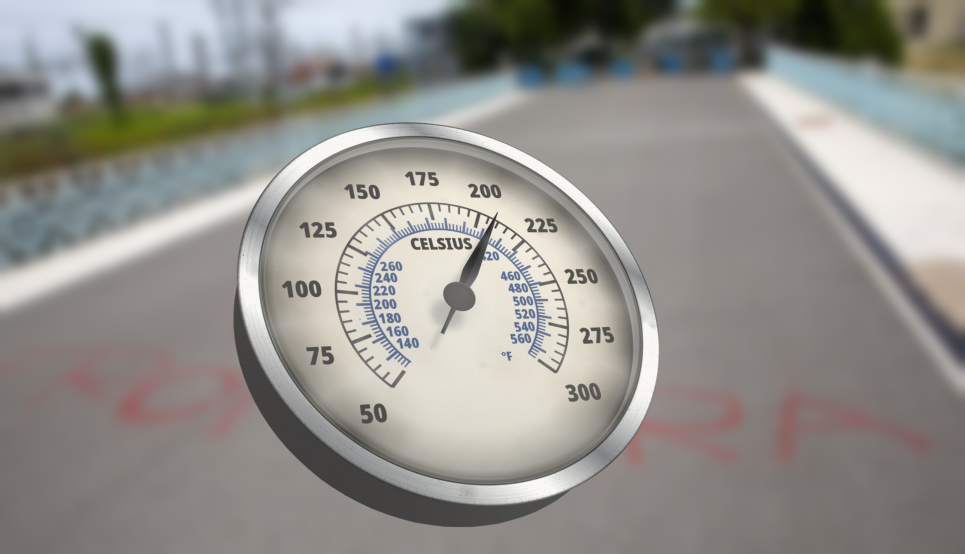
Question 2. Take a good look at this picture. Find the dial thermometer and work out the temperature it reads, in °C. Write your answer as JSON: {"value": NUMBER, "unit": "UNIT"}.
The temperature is {"value": 207.5, "unit": "°C"}
